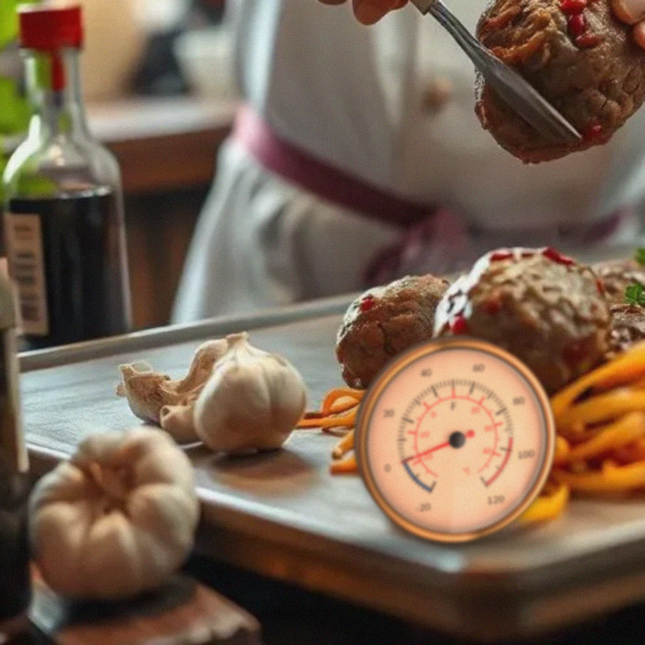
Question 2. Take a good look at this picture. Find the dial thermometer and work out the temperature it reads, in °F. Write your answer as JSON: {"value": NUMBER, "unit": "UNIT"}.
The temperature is {"value": 0, "unit": "°F"}
